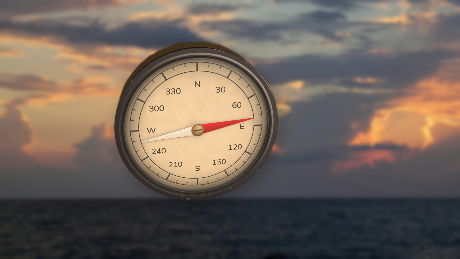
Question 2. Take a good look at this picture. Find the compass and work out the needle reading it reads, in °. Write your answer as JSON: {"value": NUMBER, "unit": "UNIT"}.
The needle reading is {"value": 80, "unit": "°"}
